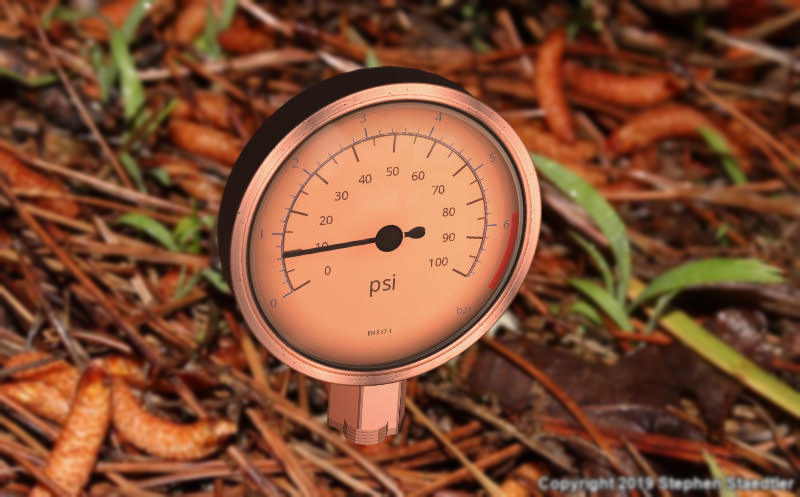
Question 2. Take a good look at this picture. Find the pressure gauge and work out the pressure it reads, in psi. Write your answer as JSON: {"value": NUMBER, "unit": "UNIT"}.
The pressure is {"value": 10, "unit": "psi"}
